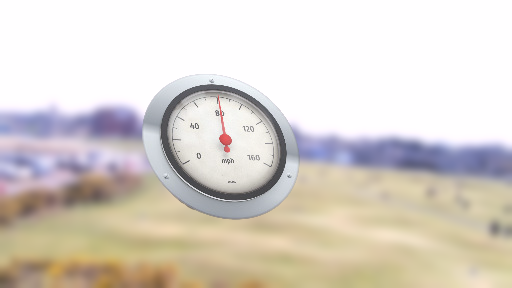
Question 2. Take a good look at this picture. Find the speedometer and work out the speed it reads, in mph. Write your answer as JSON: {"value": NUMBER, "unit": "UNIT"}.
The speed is {"value": 80, "unit": "mph"}
